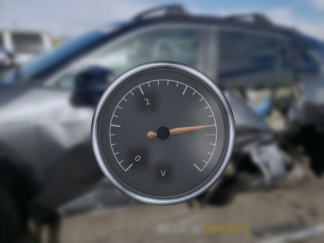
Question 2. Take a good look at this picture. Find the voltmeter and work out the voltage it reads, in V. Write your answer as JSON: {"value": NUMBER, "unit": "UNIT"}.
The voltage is {"value": 4, "unit": "V"}
